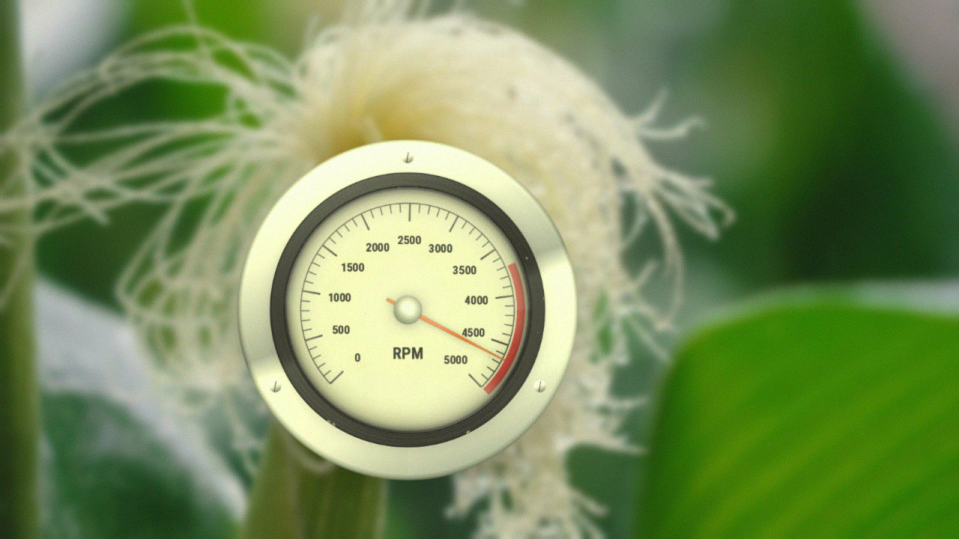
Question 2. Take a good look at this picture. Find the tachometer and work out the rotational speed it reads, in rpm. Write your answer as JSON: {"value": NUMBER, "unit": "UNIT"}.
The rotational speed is {"value": 4650, "unit": "rpm"}
